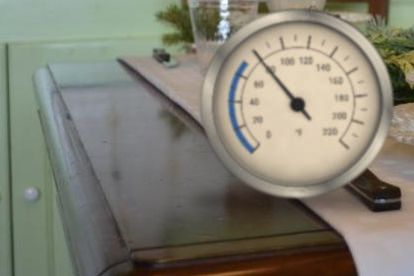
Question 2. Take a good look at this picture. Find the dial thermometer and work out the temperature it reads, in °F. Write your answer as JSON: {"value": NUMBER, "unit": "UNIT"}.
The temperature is {"value": 80, "unit": "°F"}
